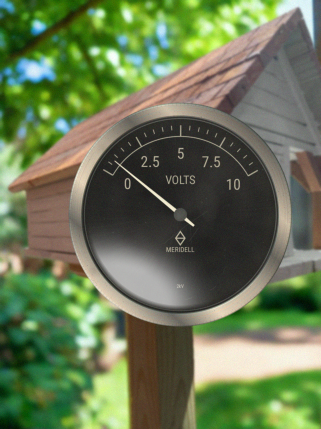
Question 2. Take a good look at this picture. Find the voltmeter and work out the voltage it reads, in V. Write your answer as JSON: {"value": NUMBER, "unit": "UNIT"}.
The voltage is {"value": 0.75, "unit": "V"}
